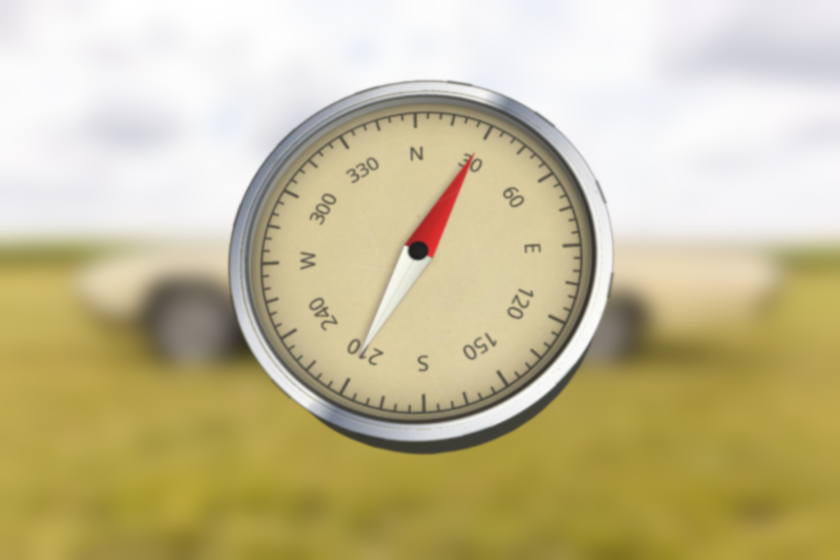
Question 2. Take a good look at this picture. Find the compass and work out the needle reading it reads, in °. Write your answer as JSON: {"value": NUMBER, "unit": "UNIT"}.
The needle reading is {"value": 30, "unit": "°"}
